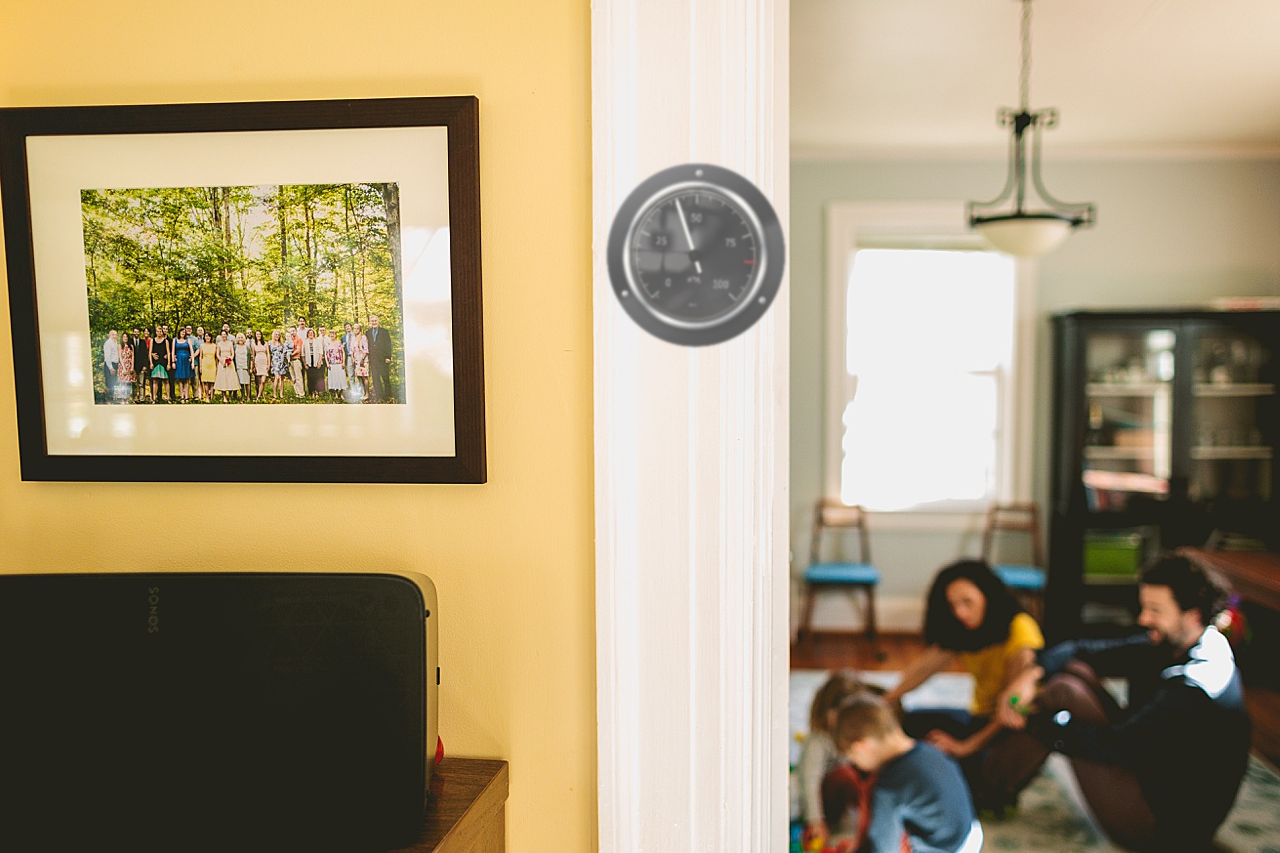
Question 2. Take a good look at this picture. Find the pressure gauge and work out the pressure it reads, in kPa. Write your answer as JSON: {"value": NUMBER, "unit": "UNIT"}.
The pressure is {"value": 42.5, "unit": "kPa"}
